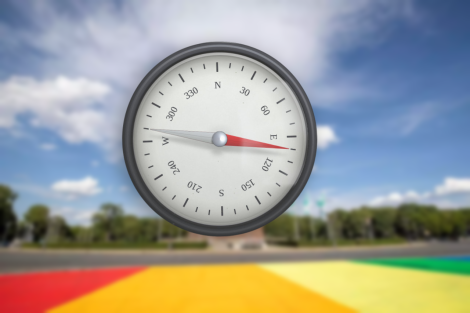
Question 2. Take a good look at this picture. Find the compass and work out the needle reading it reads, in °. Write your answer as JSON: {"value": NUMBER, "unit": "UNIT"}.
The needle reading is {"value": 100, "unit": "°"}
